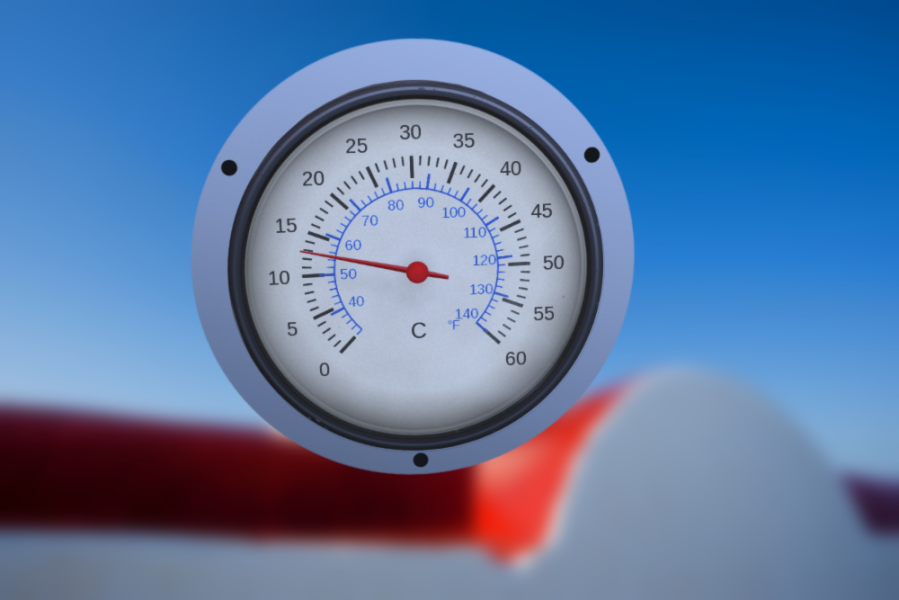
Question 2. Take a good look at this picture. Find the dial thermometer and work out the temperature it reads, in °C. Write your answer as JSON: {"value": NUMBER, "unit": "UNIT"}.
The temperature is {"value": 13, "unit": "°C"}
